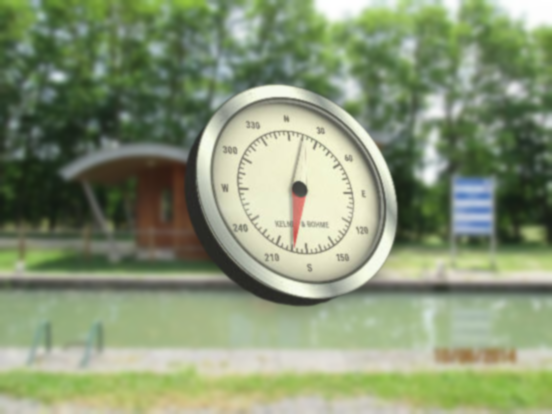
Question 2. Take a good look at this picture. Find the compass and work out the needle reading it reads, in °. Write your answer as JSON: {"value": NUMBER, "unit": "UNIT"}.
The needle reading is {"value": 195, "unit": "°"}
